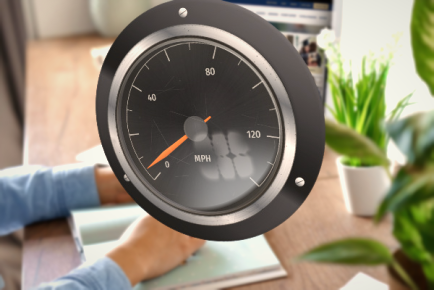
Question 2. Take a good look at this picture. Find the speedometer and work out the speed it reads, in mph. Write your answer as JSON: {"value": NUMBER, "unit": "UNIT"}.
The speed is {"value": 5, "unit": "mph"}
